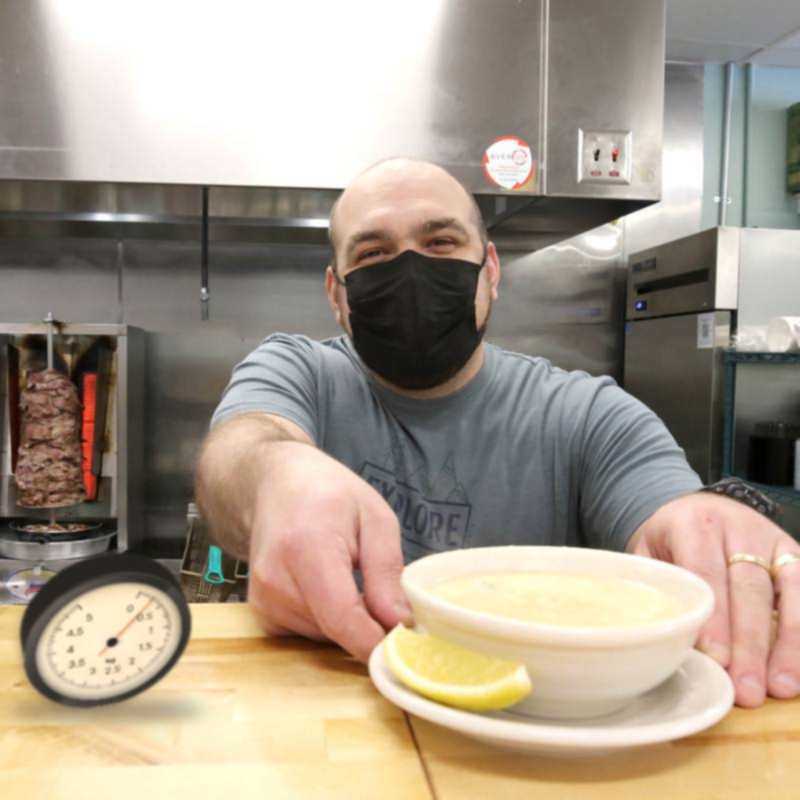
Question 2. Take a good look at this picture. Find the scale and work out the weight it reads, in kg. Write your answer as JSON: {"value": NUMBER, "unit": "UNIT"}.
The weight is {"value": 0.25, "unit": "kg"}
